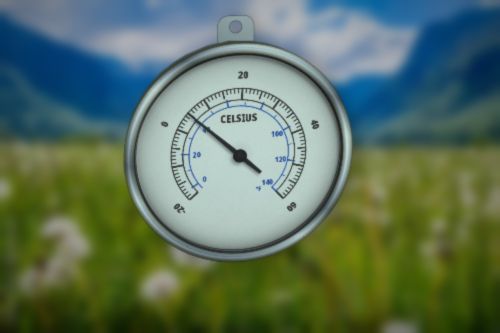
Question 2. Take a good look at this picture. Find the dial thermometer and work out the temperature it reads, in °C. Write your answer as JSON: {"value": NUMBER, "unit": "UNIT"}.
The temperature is {"value": 5, "unit": "°C"}
